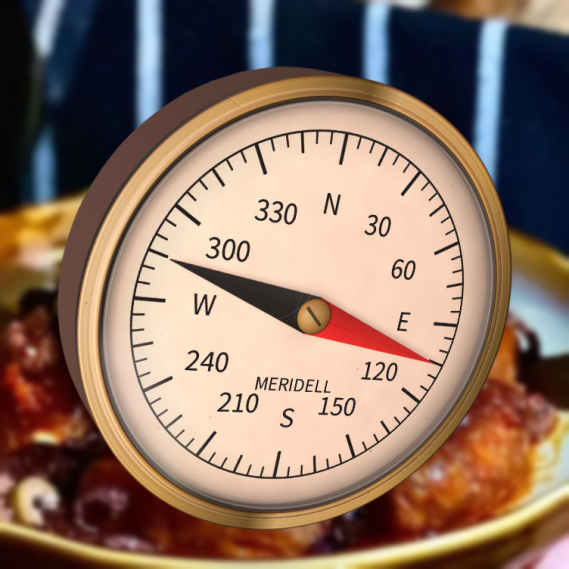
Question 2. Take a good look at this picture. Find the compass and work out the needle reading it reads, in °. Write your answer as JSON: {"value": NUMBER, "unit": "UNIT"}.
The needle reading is {"value": 105, "unit": "°"}
